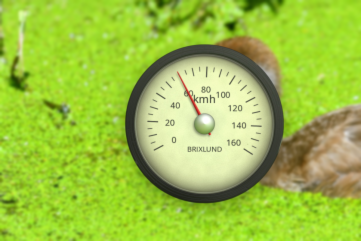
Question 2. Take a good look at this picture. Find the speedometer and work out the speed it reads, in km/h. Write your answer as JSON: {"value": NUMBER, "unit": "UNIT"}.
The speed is {"value": 60, "unit": "km/h"}
